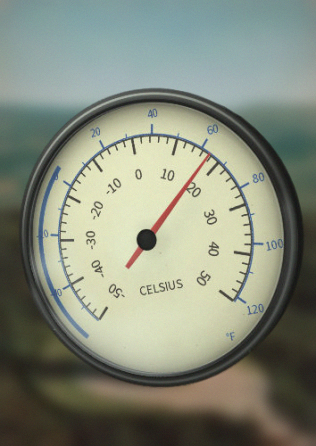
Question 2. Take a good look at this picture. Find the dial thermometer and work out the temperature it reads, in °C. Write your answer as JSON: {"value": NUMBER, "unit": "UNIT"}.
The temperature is {"value": 18, "unit": "°C"}
